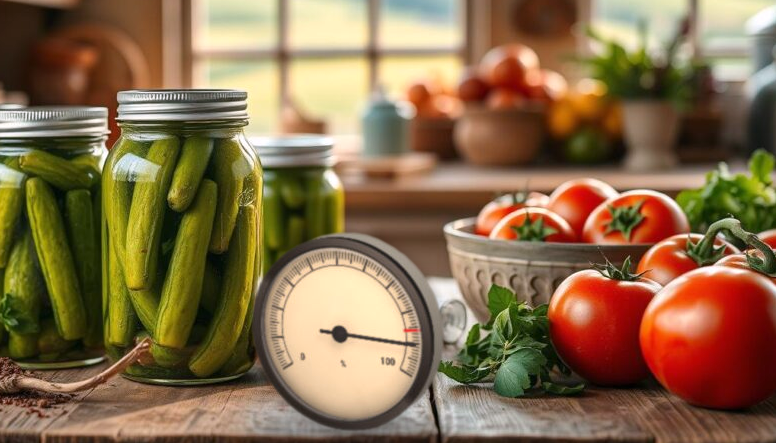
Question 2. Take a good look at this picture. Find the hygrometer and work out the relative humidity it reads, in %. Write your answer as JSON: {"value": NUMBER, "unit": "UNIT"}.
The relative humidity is {"value": 90, "unit": "%"}
